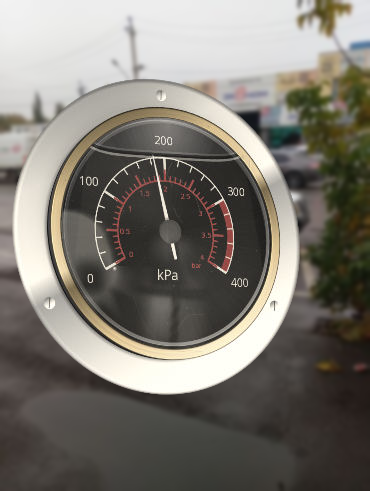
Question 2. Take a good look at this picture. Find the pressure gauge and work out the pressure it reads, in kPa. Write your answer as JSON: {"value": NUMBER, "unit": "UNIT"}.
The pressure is {"value": 180, "unit": "kPa"}
